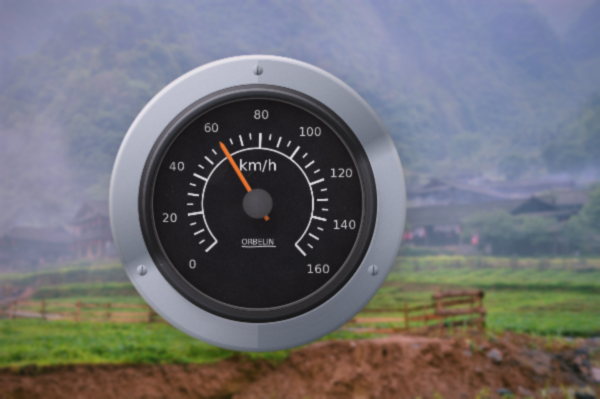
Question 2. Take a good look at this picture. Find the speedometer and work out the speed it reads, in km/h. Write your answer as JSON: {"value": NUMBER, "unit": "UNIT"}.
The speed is {"value": 60, "unit": "km/h"}
